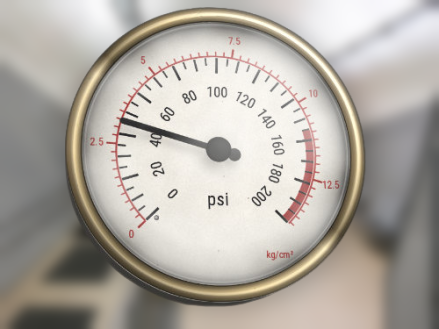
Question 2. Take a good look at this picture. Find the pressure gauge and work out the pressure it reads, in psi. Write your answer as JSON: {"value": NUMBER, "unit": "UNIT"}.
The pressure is {"value": 45, "unit": "psi"}
